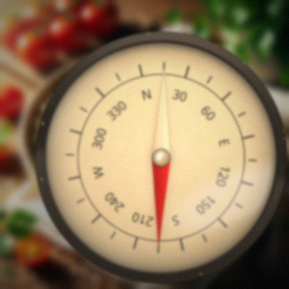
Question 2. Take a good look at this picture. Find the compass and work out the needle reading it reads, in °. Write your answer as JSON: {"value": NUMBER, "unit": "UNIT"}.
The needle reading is {"value": 195, "unit": "°"}
